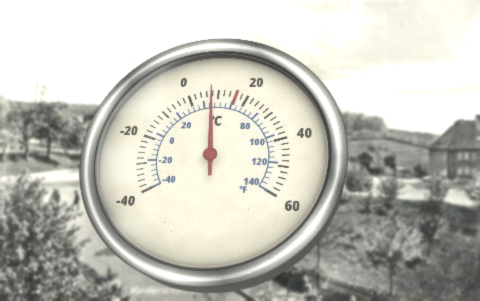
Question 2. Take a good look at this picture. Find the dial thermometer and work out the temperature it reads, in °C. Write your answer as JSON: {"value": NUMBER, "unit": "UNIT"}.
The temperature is {"value": 8, "unit": "°C"}
